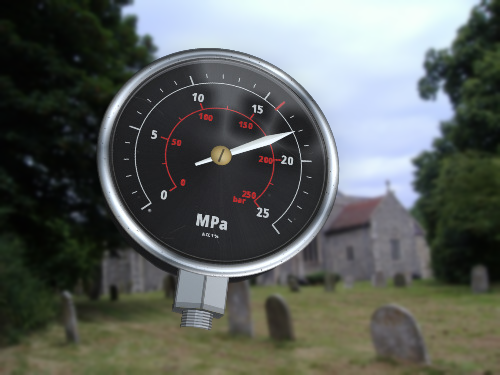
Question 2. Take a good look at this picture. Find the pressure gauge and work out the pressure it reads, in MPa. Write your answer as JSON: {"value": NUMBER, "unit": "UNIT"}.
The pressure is {"value": 18, "unit": "MPa"}
